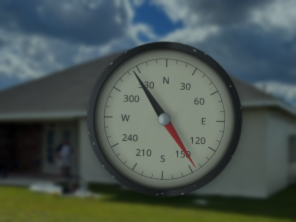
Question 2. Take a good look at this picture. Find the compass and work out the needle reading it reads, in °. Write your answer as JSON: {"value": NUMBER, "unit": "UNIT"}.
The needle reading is {"value": 145, "unit": "°"}
